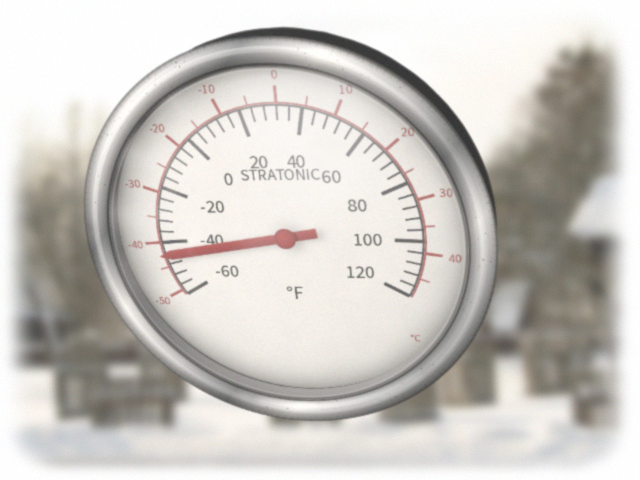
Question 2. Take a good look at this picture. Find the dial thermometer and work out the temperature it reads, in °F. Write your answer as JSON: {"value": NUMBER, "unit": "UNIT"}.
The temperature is {"value": -44, "unit": "°F"}
